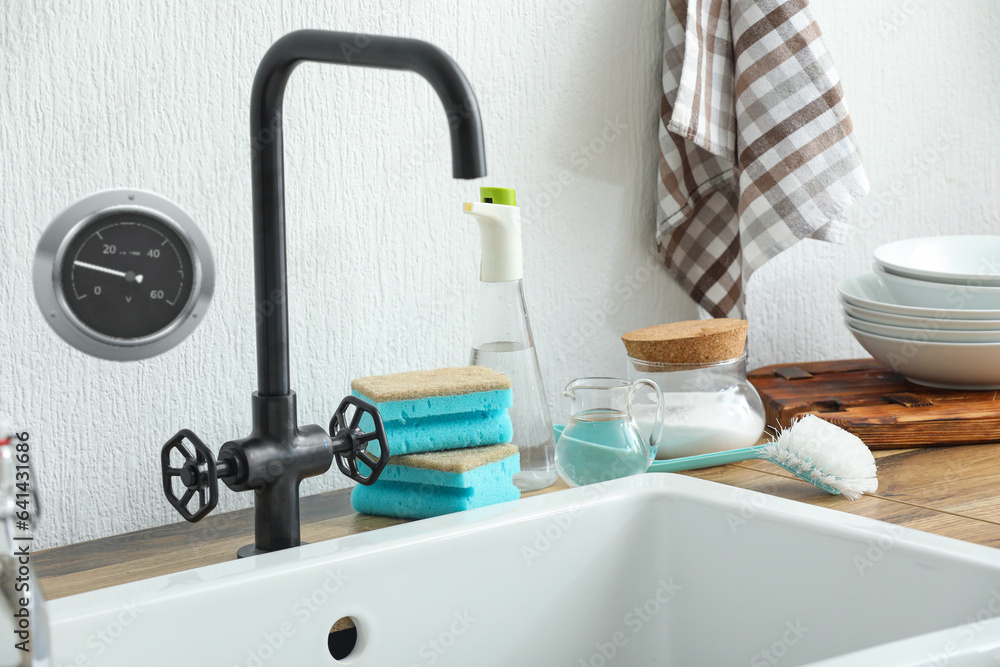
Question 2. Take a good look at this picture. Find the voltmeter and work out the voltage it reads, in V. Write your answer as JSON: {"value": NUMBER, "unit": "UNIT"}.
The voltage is {"value": 10, "unit": "V"}
